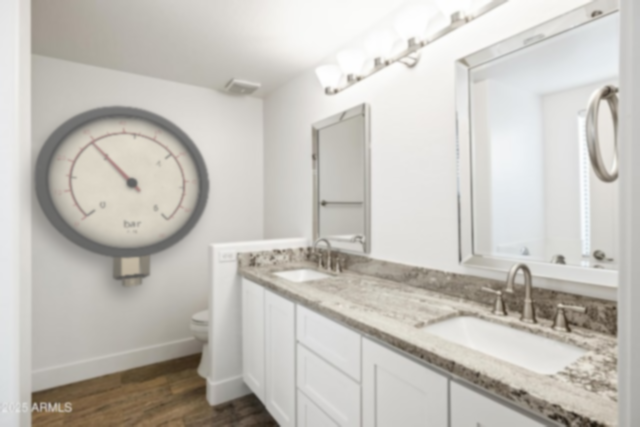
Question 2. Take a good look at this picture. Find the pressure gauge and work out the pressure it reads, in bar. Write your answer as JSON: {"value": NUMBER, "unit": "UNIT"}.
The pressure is {"value": 2, "unit": "bar"}
